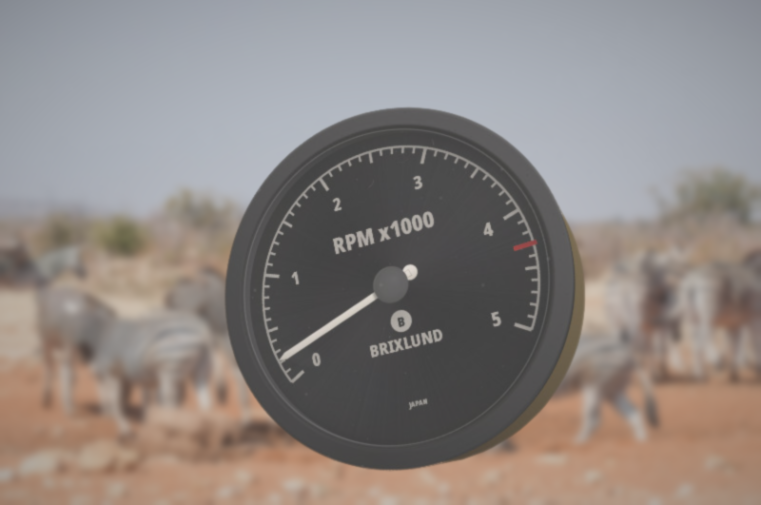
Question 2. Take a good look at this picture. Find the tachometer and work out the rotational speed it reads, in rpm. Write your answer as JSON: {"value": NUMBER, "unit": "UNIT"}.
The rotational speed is {"value": 200, "unit": "rpm"}
